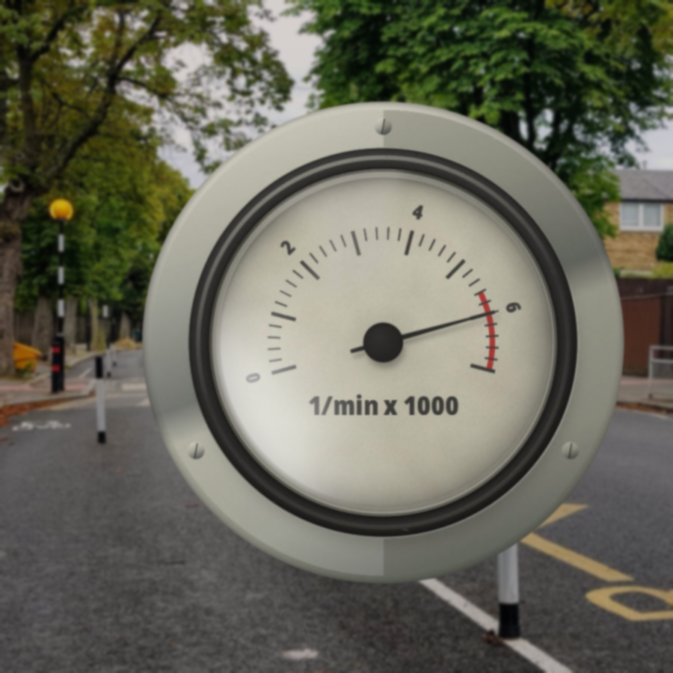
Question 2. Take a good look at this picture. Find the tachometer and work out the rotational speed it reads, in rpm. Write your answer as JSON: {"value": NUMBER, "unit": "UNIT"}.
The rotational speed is {"value": 6000, "unit": "rpm"}
